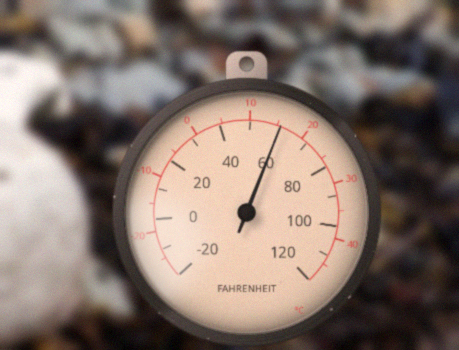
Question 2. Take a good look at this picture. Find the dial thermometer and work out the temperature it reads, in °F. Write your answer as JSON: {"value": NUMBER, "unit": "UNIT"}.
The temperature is {"value": 60, "unit": "°F"}
